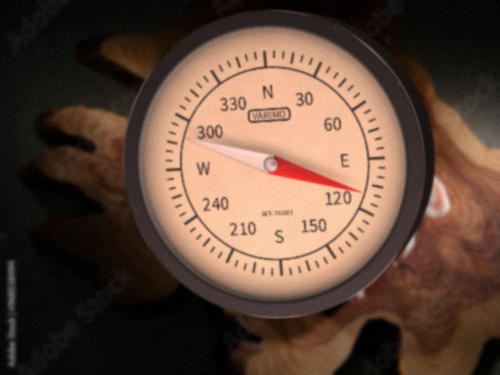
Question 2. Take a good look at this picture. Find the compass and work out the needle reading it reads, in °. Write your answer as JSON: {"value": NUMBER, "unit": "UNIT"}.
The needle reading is {"value": 110, "unit": "°"}
